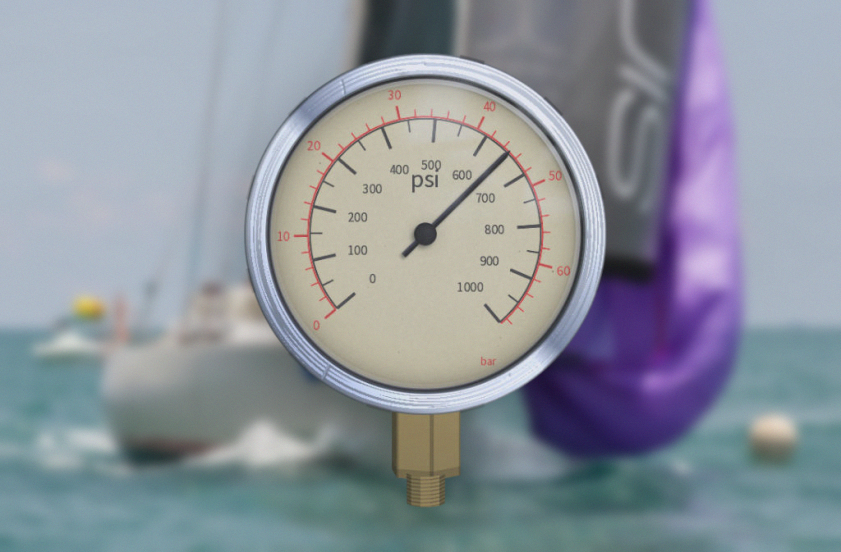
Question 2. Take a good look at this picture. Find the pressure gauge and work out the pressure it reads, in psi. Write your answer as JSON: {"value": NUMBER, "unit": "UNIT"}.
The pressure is {"value": 650, "unit": "psi"}
